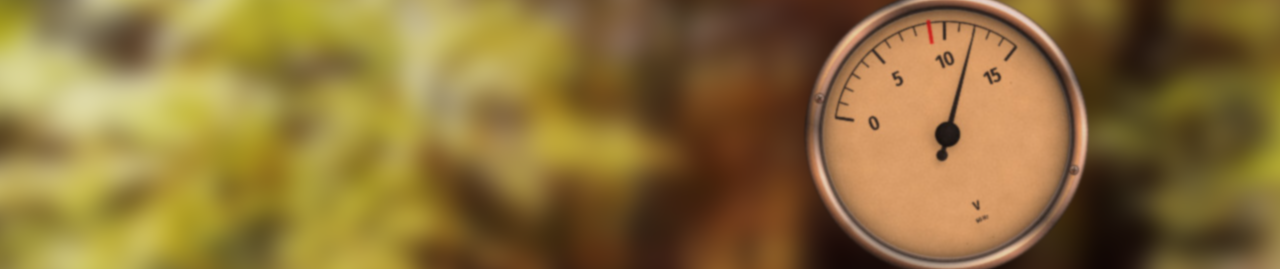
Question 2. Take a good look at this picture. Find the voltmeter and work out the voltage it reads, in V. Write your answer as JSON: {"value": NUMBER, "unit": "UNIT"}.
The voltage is {"value": 12, "unit": "V"}
